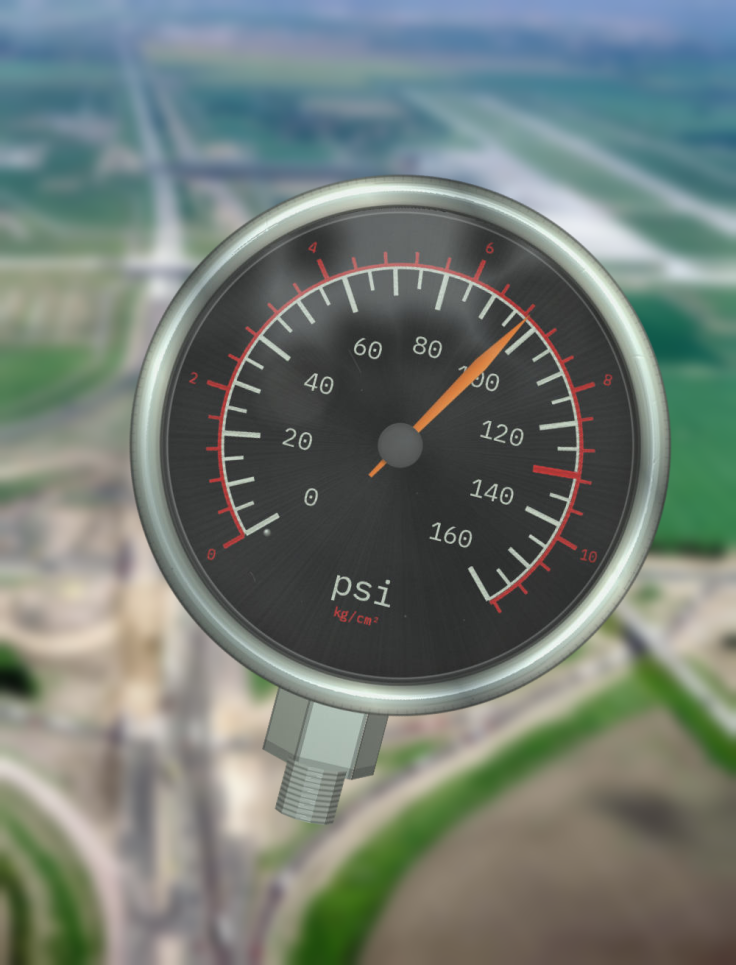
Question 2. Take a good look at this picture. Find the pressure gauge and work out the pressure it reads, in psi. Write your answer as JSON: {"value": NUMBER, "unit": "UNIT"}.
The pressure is {"value": 97.5, "unit": "psi"}
